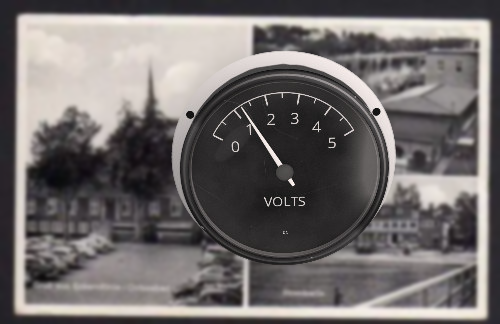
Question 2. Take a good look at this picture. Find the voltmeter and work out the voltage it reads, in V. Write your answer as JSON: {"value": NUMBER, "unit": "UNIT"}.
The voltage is {"value": 1.25, "unit": "V"}
